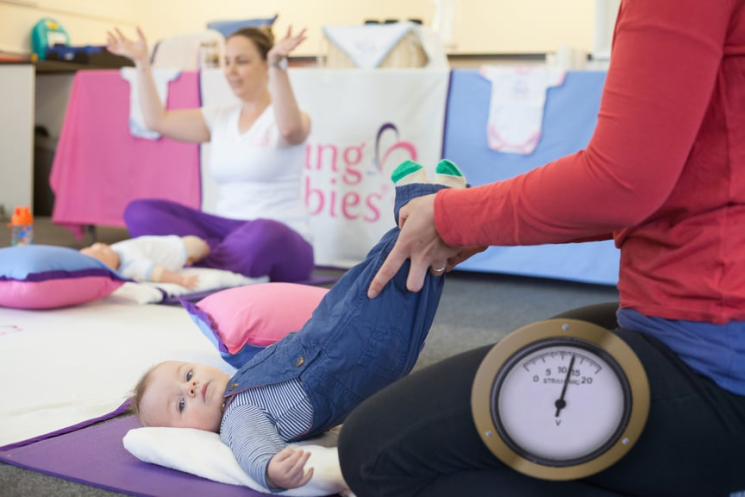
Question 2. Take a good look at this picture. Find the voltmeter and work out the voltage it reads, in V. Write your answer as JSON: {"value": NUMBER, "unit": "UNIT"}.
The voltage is {"value": 12.5, "unit": "V"}
